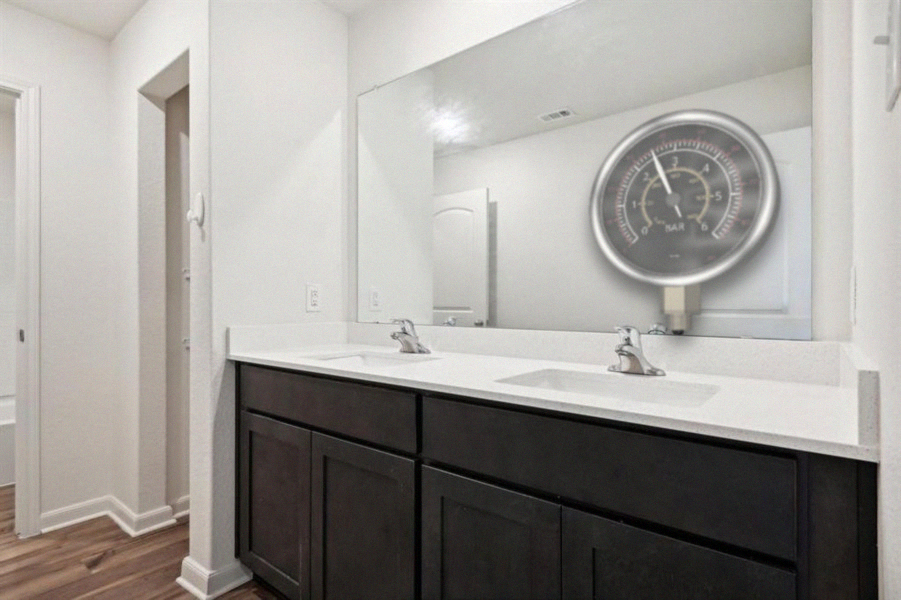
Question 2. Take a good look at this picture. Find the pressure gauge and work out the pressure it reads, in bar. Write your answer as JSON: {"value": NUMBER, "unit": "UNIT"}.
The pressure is {"value": 2.5, "unit": "bar"}
